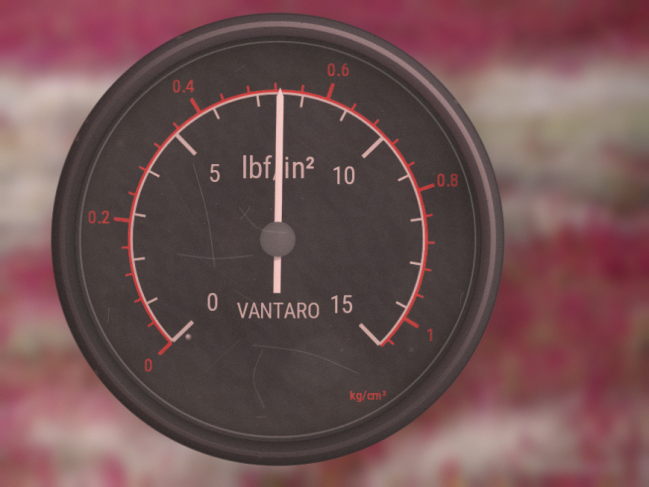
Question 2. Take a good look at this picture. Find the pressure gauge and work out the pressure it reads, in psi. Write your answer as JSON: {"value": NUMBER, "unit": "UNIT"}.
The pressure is {"value": 7.5, "unit": "psi"}
